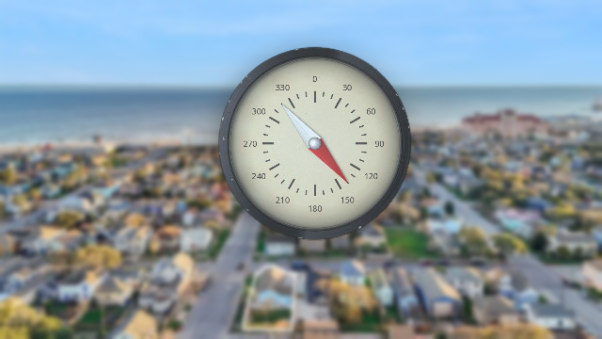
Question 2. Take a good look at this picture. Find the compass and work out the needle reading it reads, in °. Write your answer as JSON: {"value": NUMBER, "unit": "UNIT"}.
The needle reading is {"value": 140, "unit": "°"}
